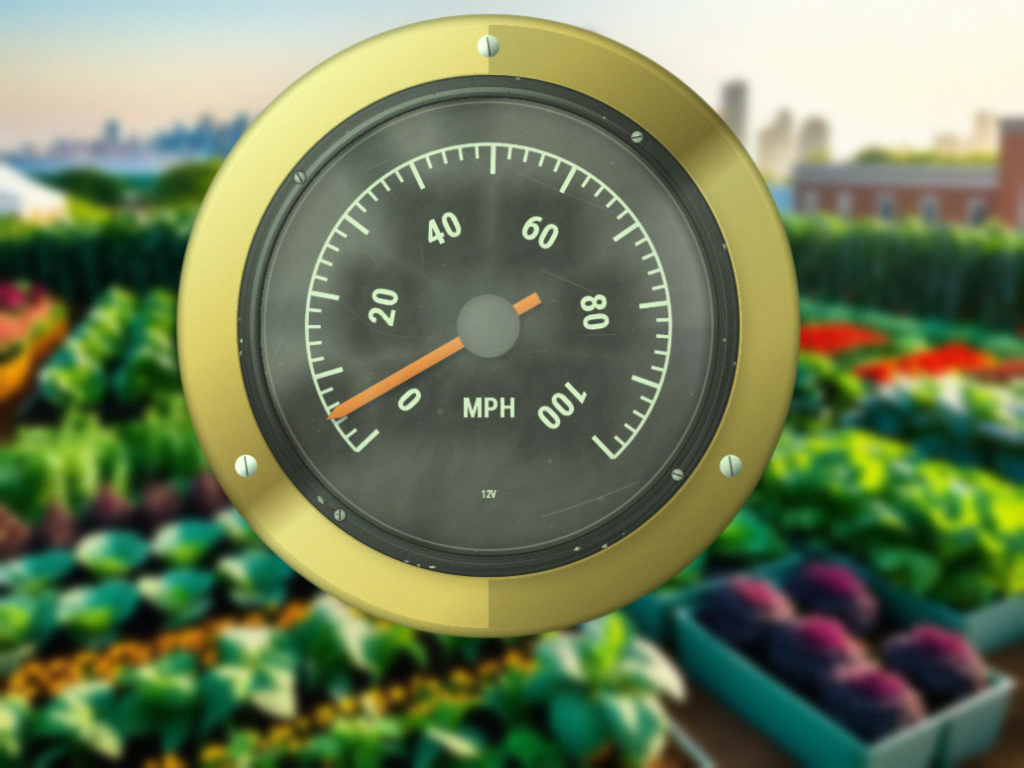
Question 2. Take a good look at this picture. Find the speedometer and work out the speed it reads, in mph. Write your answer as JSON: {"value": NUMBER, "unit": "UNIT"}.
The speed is {"value": 5, "unit": "mph"}
